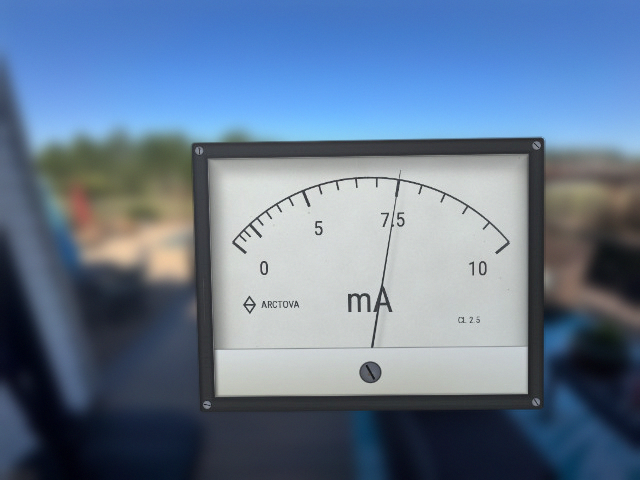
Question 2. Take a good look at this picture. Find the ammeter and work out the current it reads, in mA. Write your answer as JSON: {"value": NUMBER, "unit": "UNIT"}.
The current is {"value": 7.5, "unit": "mA"}
